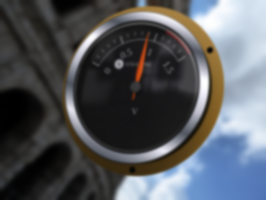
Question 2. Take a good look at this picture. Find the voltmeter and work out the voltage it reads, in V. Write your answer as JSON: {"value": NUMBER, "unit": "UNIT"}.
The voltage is {"value": 0.9, "unit": "V"}
